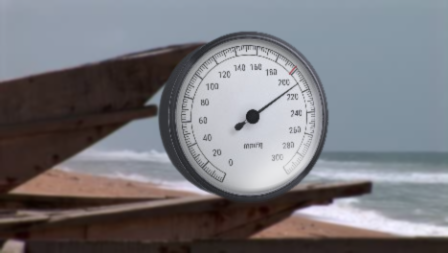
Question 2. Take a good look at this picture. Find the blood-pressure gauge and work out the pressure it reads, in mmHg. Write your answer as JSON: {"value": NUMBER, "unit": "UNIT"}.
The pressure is {"value": 210, "unit": "mmHg"}
